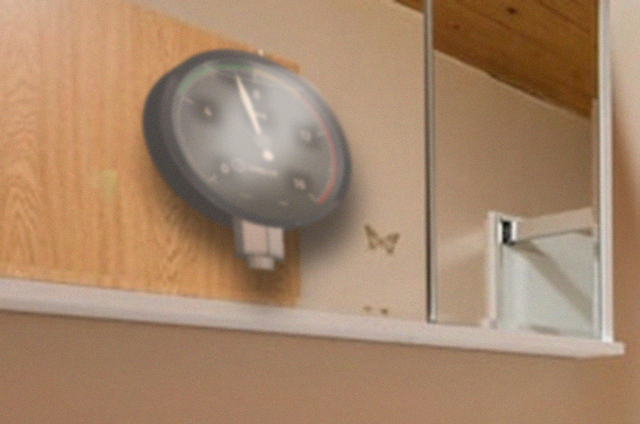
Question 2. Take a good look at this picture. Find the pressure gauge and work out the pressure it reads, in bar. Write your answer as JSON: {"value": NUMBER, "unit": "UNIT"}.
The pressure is {"value": 7, "unit": "bar"}
